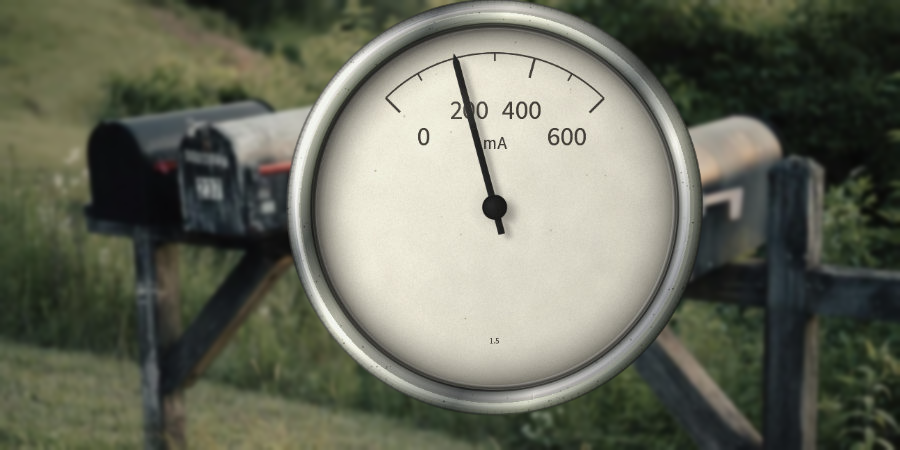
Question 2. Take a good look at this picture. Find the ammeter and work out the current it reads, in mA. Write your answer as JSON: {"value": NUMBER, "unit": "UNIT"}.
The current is {"value": 200, "unit": "mA"}
